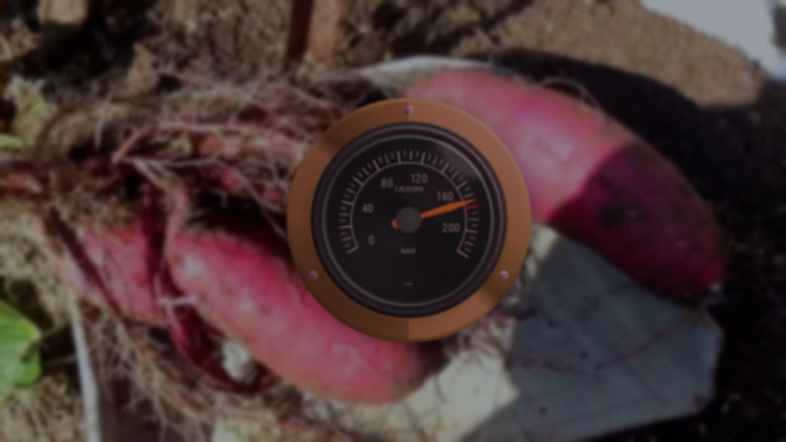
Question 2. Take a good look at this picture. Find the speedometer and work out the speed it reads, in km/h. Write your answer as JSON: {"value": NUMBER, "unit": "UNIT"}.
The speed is {"value": 175, "unit": "km/h"}
